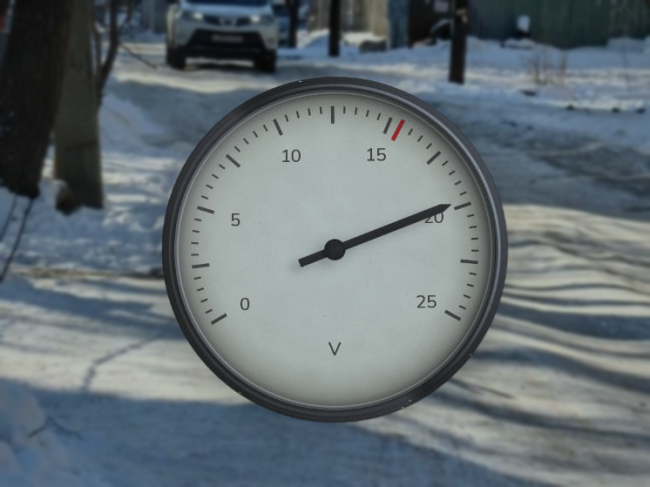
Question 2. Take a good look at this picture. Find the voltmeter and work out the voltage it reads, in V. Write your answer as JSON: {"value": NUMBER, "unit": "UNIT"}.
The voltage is {"value": 19.75, "unit": "V"}
